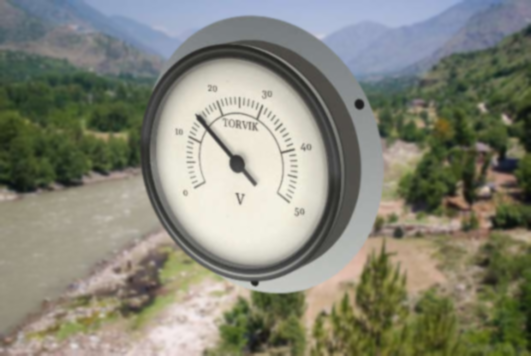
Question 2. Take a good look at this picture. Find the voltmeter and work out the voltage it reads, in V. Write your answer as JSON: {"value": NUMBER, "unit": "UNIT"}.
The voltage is {"value": 15, "unit": "V"}
